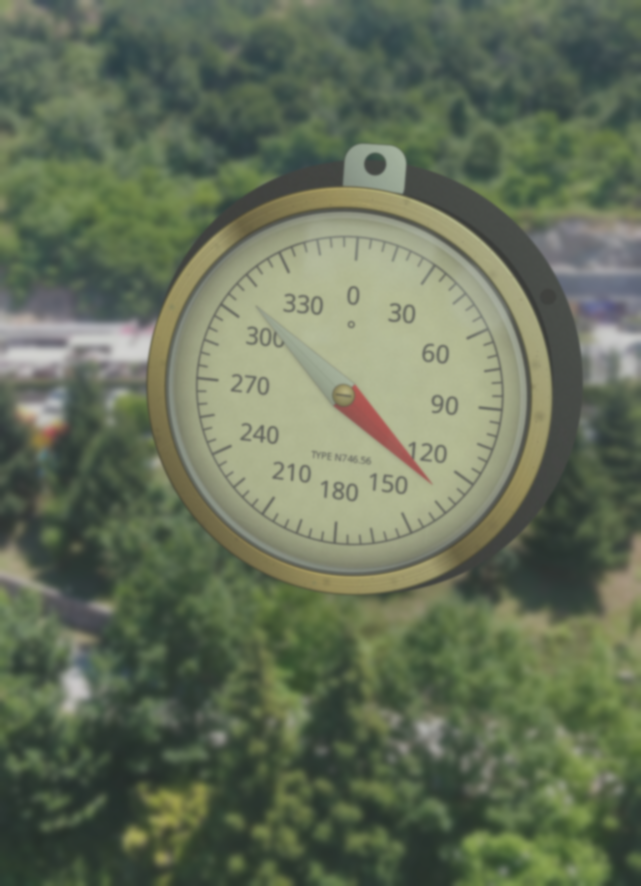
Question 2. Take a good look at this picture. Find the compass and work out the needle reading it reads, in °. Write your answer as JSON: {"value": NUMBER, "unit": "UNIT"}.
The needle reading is {"value": 130, "unit": "°"}
